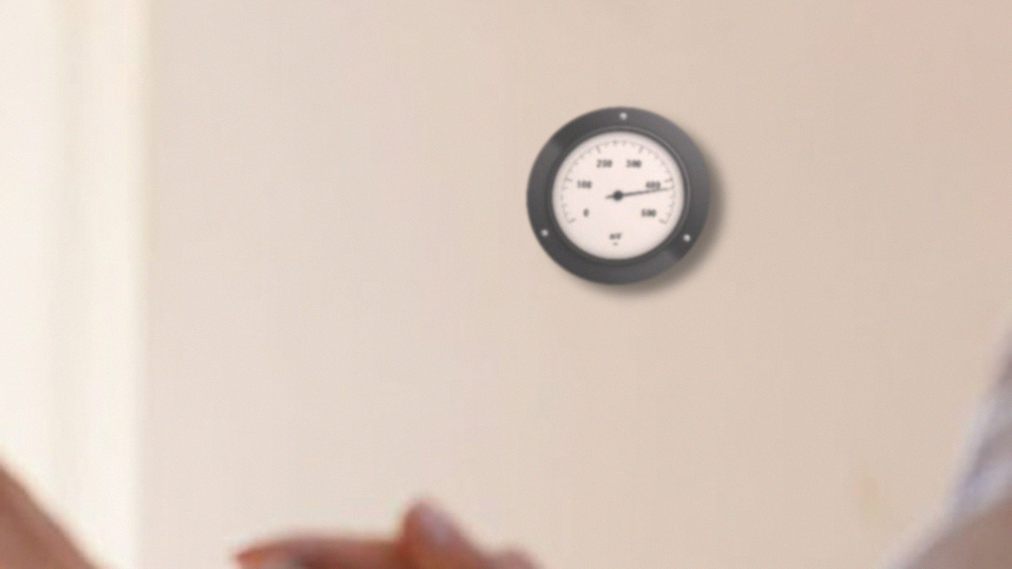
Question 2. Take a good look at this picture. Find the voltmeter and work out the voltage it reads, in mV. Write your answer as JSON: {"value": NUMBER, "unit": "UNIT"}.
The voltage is {"value": 420, "unit": "mV"}
